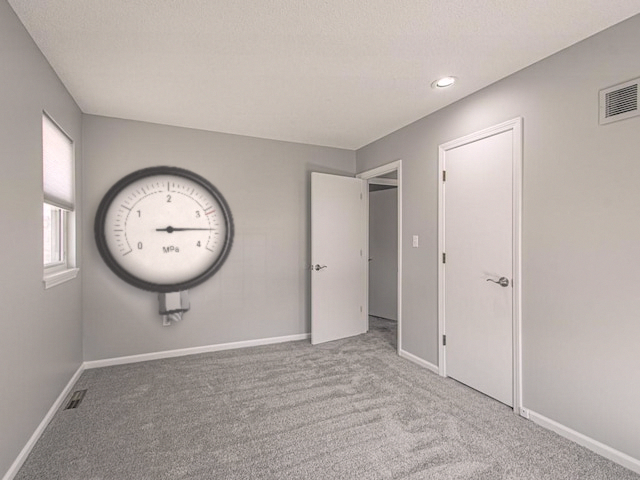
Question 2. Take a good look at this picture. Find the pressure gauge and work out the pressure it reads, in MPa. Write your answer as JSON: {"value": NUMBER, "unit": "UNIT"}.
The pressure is {"value": 3.5, "unit": "MPa"}
